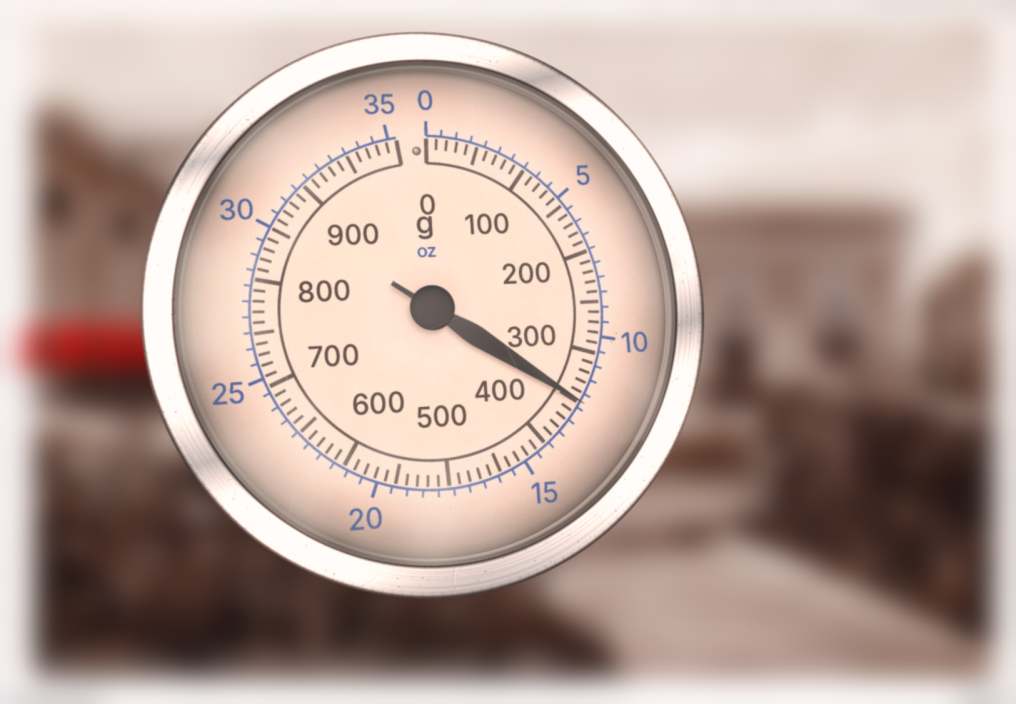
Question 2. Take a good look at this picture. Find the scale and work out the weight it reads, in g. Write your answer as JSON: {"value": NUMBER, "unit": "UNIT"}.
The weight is {"value": 350, "unit": "g"}
